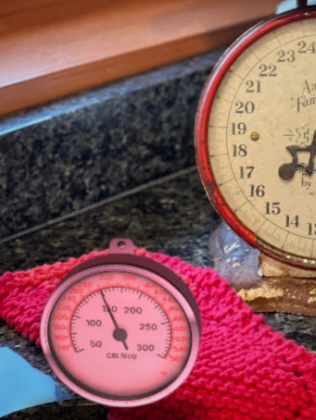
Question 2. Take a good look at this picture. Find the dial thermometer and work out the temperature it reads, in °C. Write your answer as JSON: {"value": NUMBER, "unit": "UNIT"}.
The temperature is {"value": 150, "unit": "°C"}
